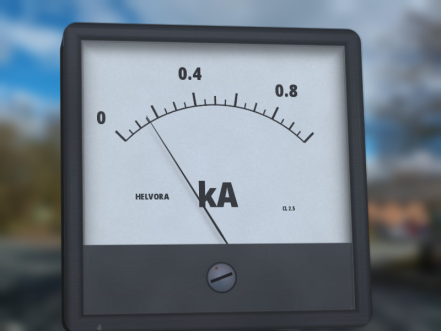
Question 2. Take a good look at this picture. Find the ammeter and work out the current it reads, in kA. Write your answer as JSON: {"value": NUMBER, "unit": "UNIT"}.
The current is {"value": 0.15, "unit": "kA"}
